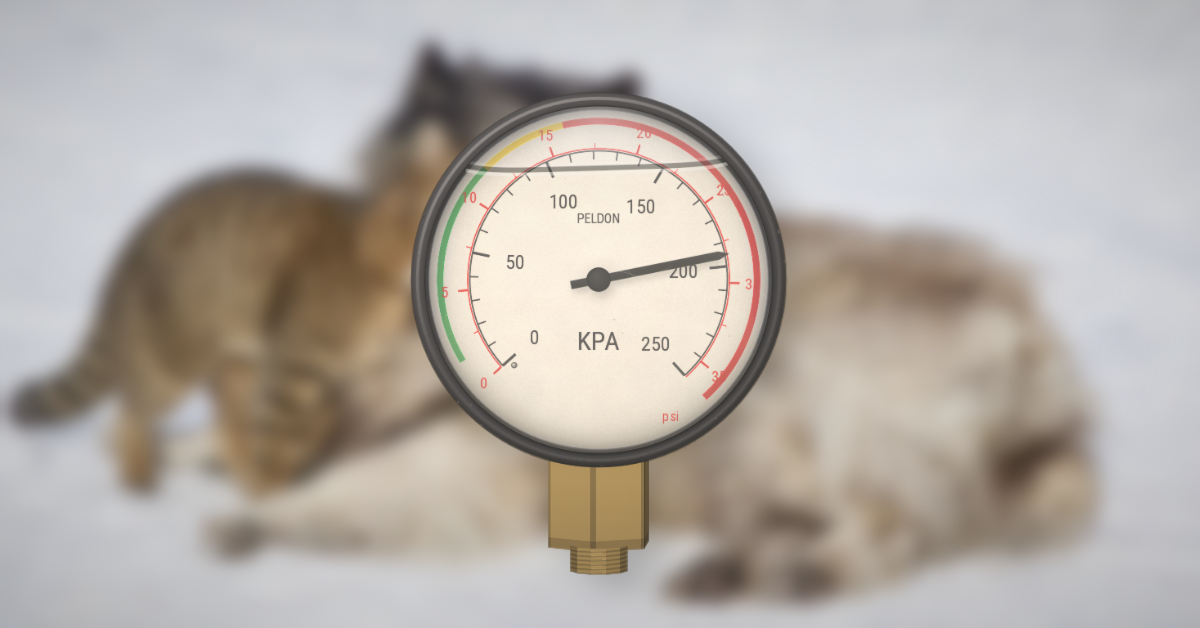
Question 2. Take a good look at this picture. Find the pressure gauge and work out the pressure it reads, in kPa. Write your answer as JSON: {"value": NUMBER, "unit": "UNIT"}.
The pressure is {"value": 195, "unit": "kPa"}
